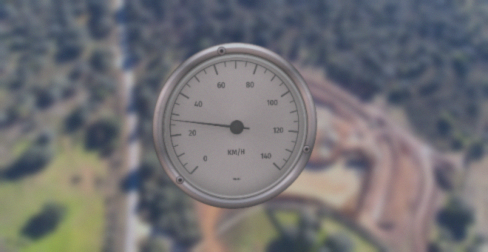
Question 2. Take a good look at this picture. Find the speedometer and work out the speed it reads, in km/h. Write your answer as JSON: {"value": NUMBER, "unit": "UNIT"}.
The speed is {"value": 27.5, "unit": "km/h"}
